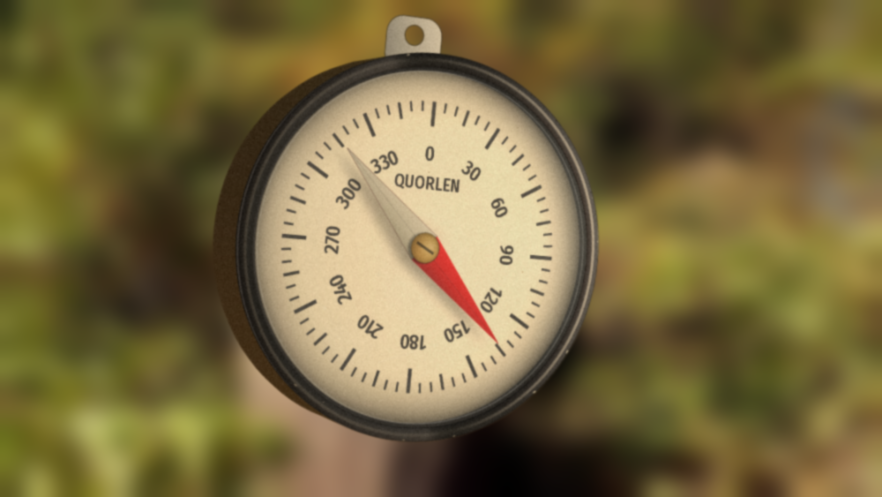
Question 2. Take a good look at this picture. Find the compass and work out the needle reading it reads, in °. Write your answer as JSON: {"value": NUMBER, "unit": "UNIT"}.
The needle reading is {"value": 135, "unit": "°"}
